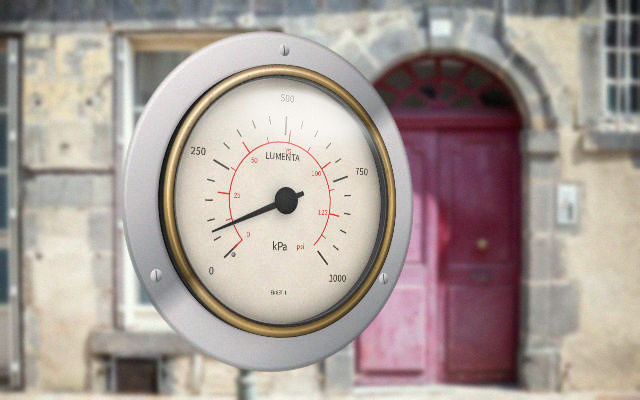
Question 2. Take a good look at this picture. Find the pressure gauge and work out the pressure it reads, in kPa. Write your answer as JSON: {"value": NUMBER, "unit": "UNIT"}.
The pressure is {"value": 75, "unit": "kPa"}
